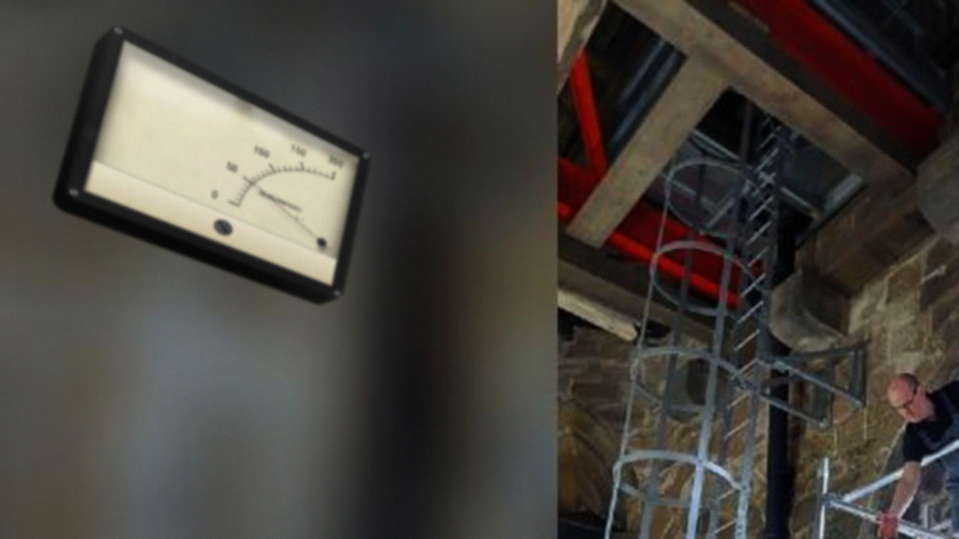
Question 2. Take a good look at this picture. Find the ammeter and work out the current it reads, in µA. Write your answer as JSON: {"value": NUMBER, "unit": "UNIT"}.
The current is {"value": 50, "unit": "µA"}
